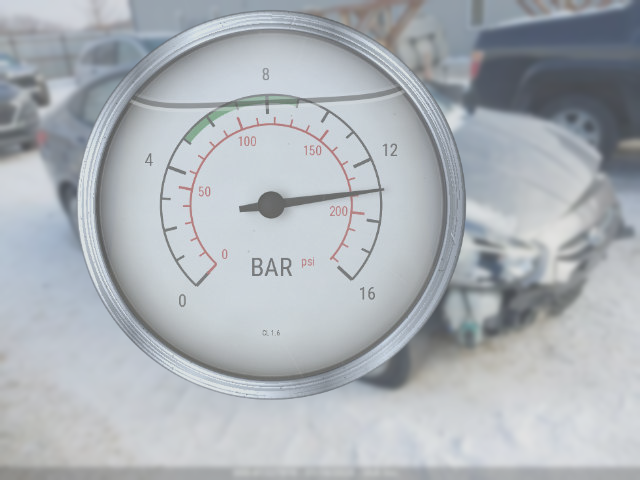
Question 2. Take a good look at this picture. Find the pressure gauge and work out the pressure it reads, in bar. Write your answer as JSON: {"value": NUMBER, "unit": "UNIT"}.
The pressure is {"value": 13, "unit": "bar"}
